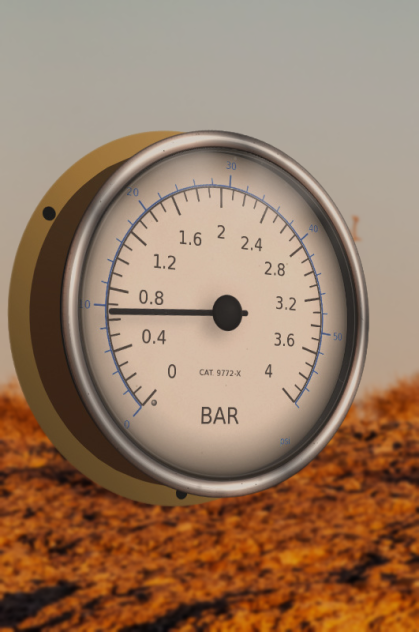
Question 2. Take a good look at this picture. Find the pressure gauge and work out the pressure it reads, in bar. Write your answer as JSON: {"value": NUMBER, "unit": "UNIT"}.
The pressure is {"value": 0.65, "unit": "bar"}
